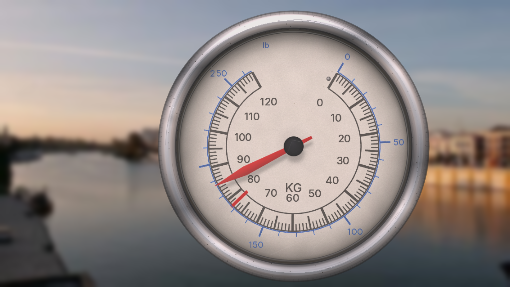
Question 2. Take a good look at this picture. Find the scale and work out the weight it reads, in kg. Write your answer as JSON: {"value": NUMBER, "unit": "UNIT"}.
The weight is {"value": 85, "unit": "kg"}
